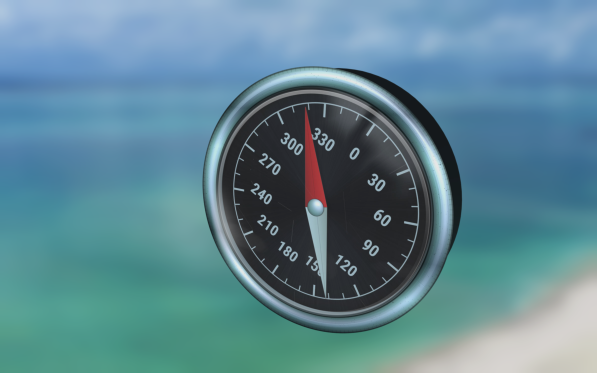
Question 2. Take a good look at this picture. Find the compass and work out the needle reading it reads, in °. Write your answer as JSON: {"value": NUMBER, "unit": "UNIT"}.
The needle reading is {"value": 320, "unit": "°"}
